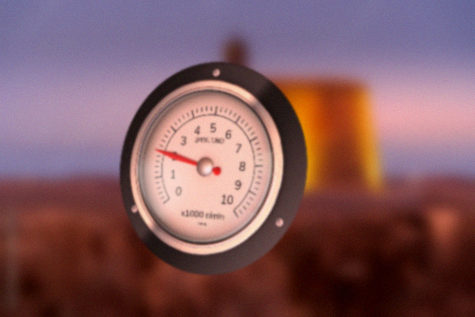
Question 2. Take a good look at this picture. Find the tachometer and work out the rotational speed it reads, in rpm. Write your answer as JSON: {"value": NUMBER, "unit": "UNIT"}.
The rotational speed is {"value": 2000, "unit": "rpm"}
